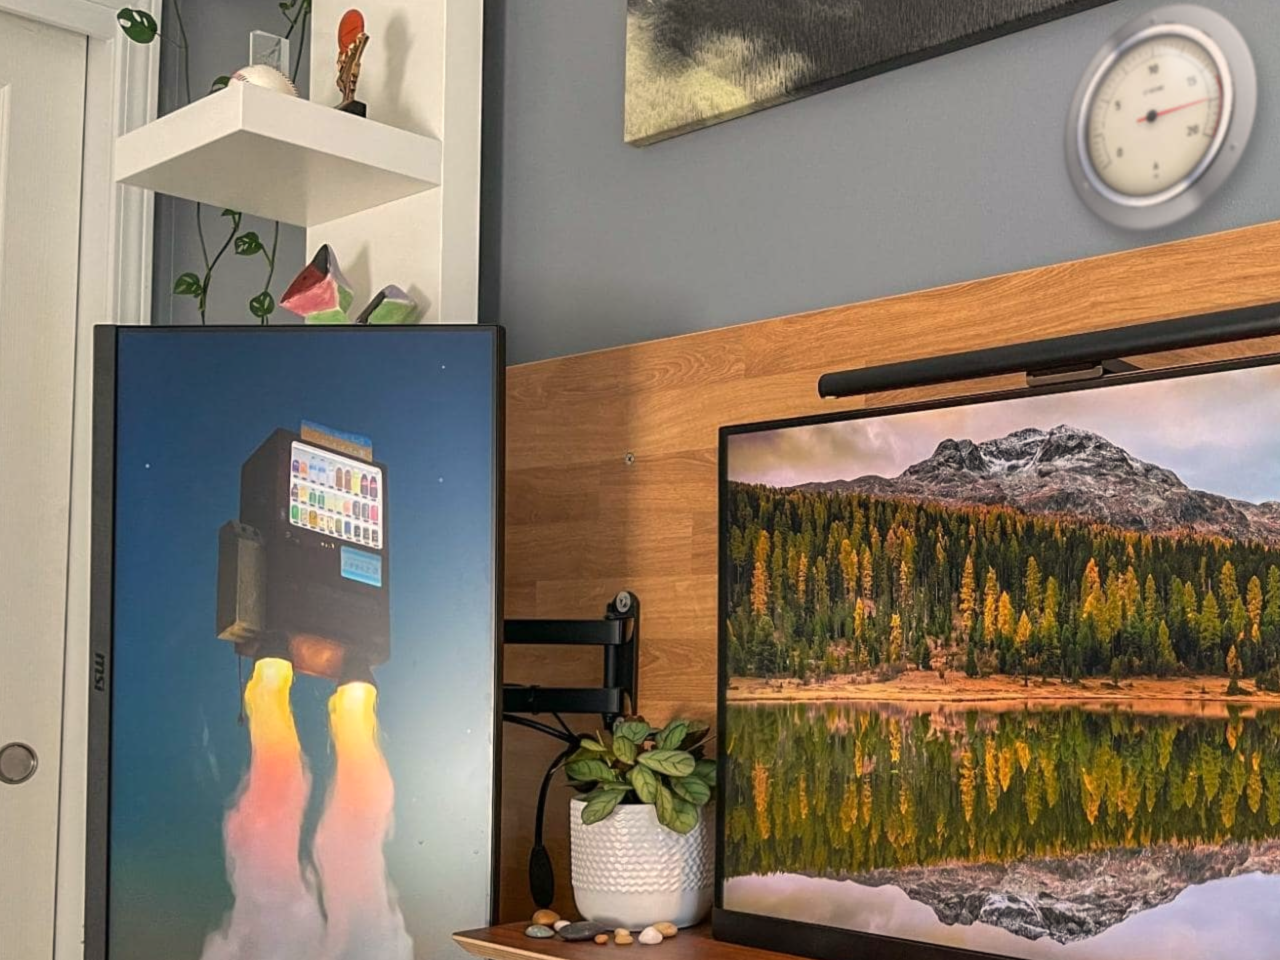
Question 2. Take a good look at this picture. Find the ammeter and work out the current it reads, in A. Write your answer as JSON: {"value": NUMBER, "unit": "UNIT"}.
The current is {"value": 17.5, "unit": "A"}
